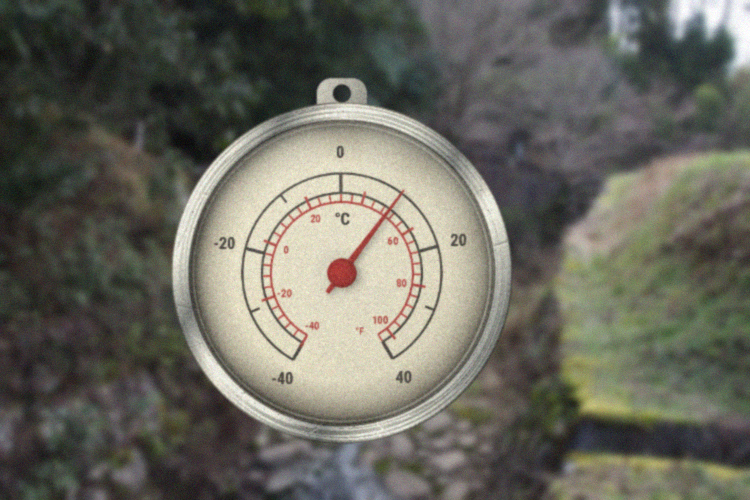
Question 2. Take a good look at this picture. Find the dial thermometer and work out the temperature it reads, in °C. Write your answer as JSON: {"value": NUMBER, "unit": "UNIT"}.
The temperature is {"value": 10, "unit": "°C"}
